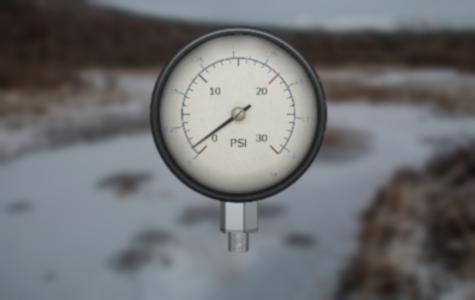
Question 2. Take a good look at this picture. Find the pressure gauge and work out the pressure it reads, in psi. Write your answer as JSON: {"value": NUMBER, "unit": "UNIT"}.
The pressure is {"value": 1, "unit": "psi"}
